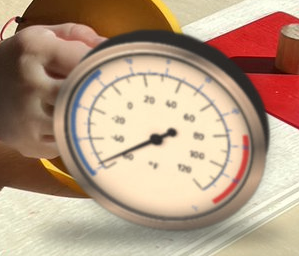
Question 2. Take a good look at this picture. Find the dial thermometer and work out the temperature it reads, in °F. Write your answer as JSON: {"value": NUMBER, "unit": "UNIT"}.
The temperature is {"value": -55, "unit": "°F"}
